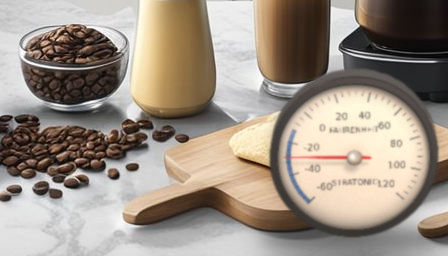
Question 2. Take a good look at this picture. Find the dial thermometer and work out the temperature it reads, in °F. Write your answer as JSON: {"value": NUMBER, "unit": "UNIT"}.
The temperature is {"value": -28, "unit": "°F"}
